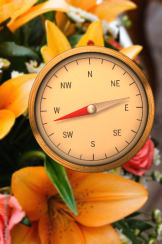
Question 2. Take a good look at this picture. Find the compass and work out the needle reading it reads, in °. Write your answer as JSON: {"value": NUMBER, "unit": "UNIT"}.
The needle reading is {"value": 255, "unit": "°"}
